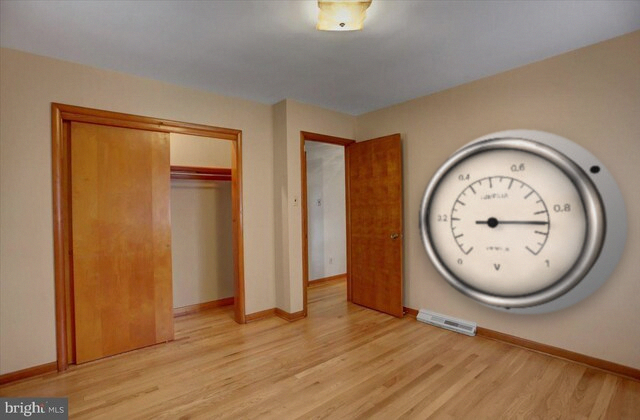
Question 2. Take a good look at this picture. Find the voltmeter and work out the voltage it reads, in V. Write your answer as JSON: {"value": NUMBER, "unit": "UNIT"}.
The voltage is {"value": 0.85, "unit": "V"}
